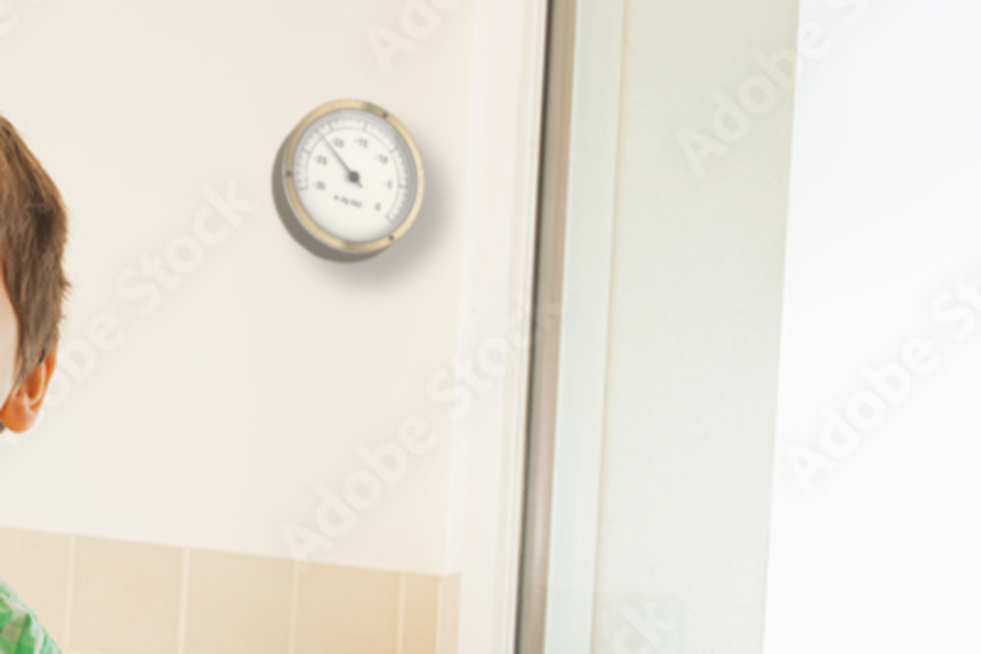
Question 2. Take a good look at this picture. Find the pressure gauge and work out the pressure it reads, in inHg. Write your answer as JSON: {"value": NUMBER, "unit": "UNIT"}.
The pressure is {"value": -22, "unit": "inHg"}
